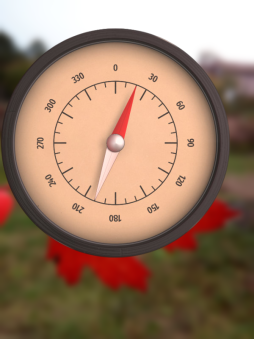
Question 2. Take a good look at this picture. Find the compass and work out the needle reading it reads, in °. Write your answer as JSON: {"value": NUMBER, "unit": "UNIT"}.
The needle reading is {"value": 20, "unit": "°"}
